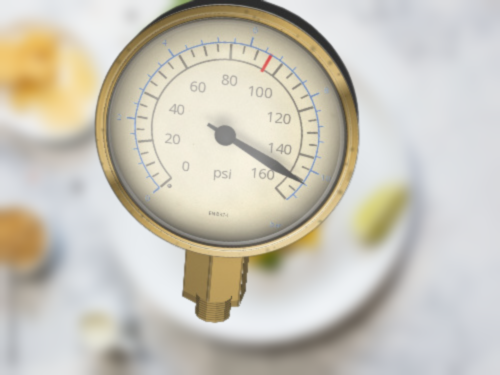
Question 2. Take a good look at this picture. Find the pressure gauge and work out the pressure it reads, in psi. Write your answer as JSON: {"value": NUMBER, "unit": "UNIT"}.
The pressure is {"value": 150, "unit": "psi"}
